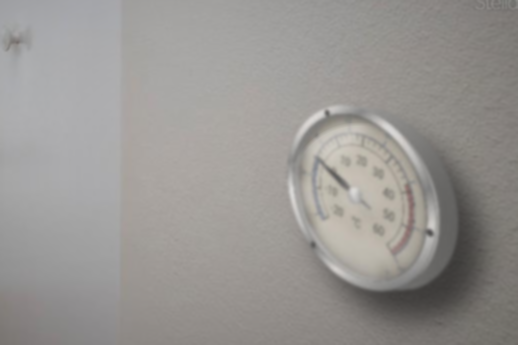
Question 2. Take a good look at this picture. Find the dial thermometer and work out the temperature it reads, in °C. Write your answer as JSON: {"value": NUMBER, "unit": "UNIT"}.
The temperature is {"value": 0, "unit": "°C"}
